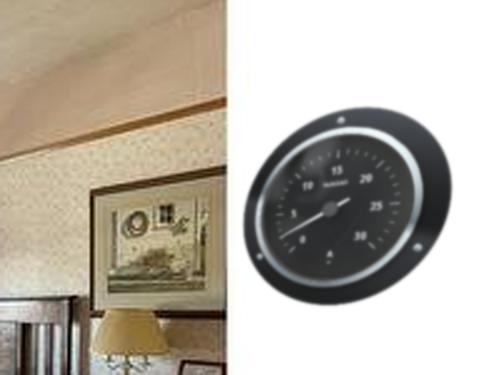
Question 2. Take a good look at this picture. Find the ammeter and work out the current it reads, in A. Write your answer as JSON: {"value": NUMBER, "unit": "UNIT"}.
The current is {"value": 2, "unit": "A"}
